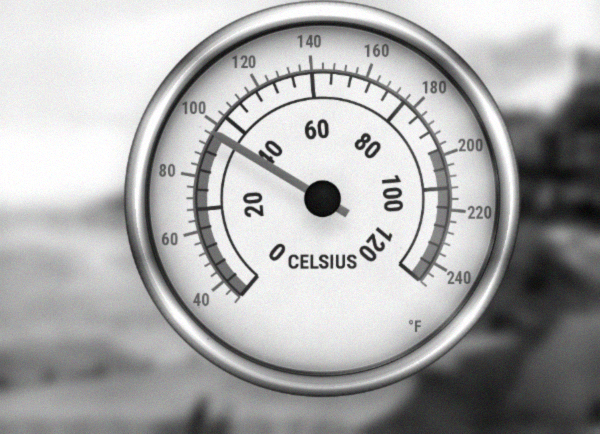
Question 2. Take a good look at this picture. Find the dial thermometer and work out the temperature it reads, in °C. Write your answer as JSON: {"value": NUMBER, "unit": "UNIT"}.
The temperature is {"value": 36, "unit": "°C"}
